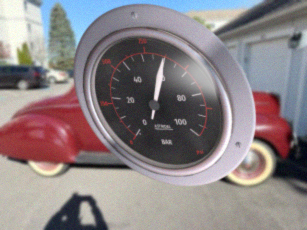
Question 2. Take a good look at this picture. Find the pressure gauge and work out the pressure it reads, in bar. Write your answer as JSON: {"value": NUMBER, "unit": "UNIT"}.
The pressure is {"value": 60, "unit": "bar"}
